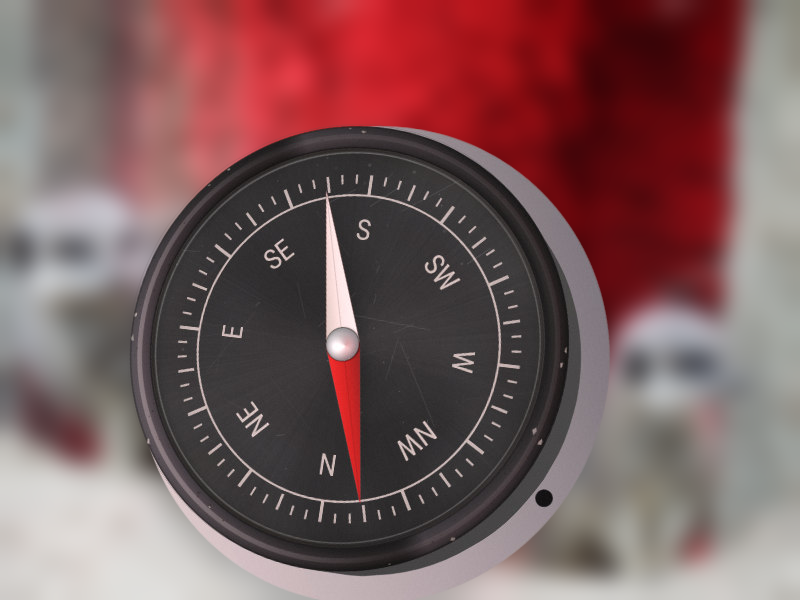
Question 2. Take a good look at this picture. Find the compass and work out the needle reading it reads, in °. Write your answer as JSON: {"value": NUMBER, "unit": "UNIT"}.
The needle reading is {"value": 345, "unit": "°"}
